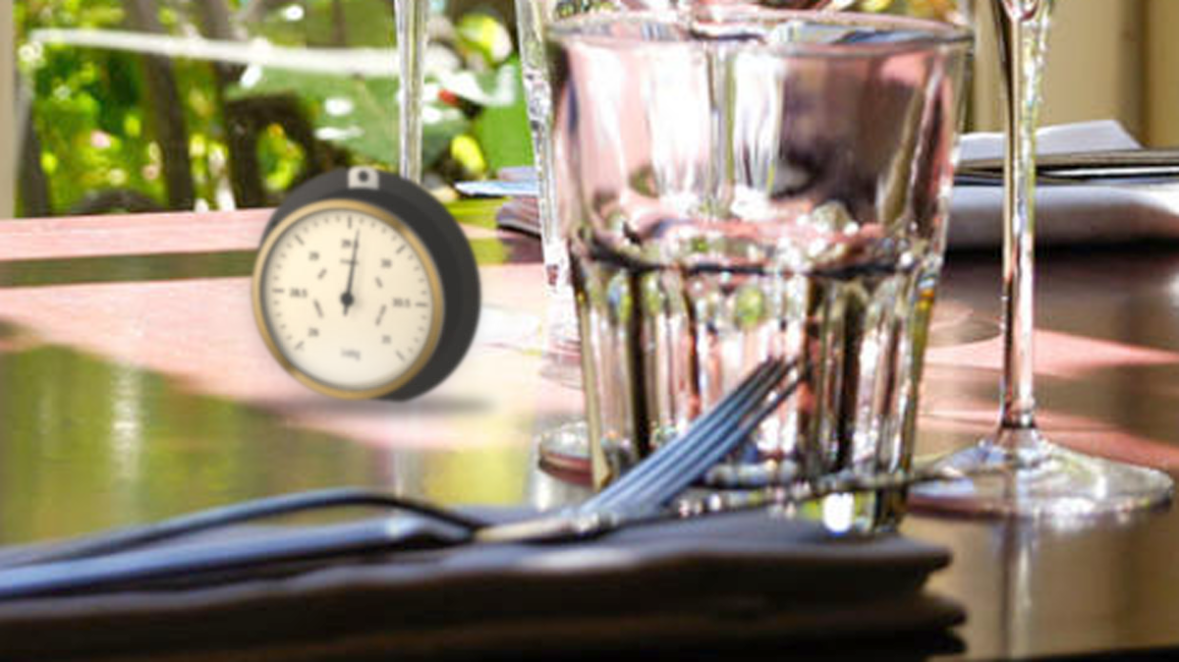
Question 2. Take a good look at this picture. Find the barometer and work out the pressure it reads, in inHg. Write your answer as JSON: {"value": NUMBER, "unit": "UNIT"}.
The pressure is {"value": 29.6, "unit": "inHg"}
